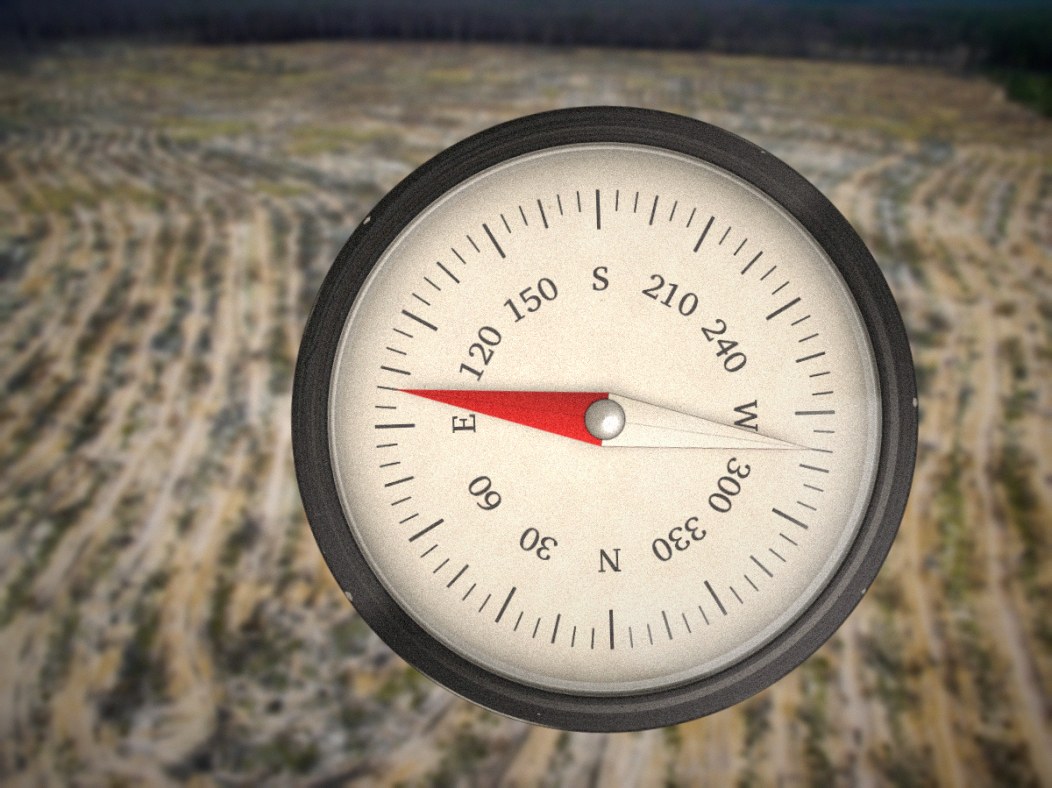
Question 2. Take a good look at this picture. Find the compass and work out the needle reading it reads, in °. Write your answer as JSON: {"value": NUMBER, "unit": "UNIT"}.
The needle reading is {"value": 100, "unit": "°"}
